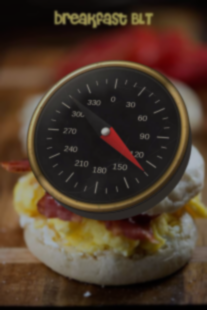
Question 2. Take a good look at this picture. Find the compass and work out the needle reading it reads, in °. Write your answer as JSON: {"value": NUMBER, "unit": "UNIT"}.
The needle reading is {"value": 130, "unit": "°"}
